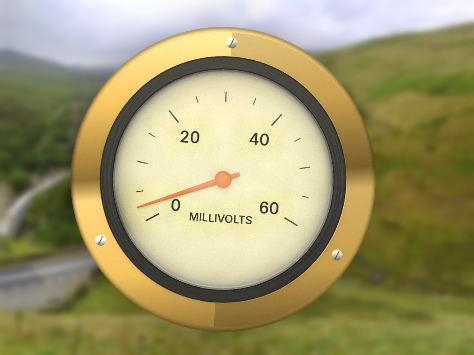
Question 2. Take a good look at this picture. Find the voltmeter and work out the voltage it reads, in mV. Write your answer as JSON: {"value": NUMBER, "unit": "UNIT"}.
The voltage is {"value": 2.5, "unit": "mV"}
